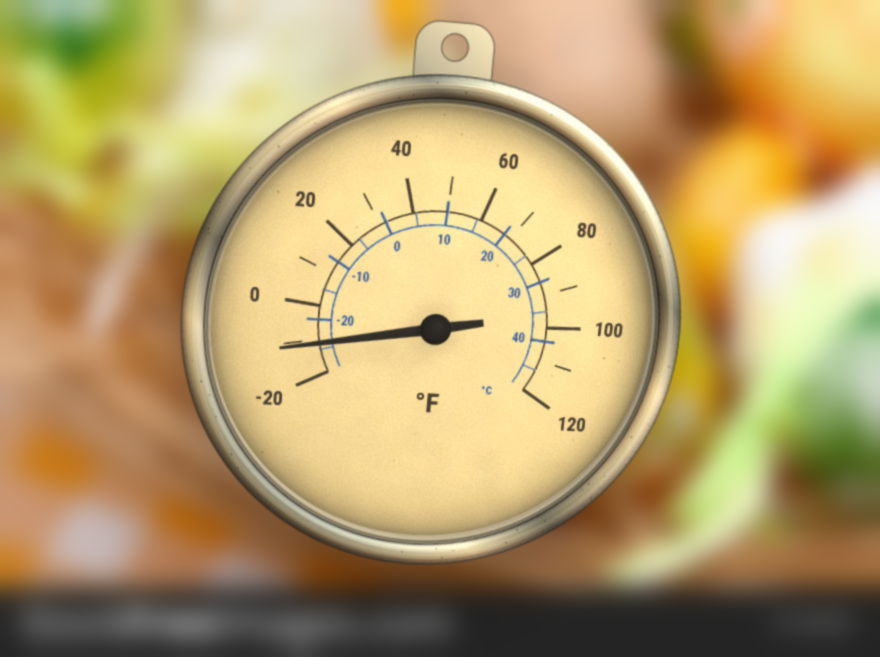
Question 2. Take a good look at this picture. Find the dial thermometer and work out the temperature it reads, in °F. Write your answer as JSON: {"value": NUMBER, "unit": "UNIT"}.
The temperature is {"value": -10, "unit": "°F"}
